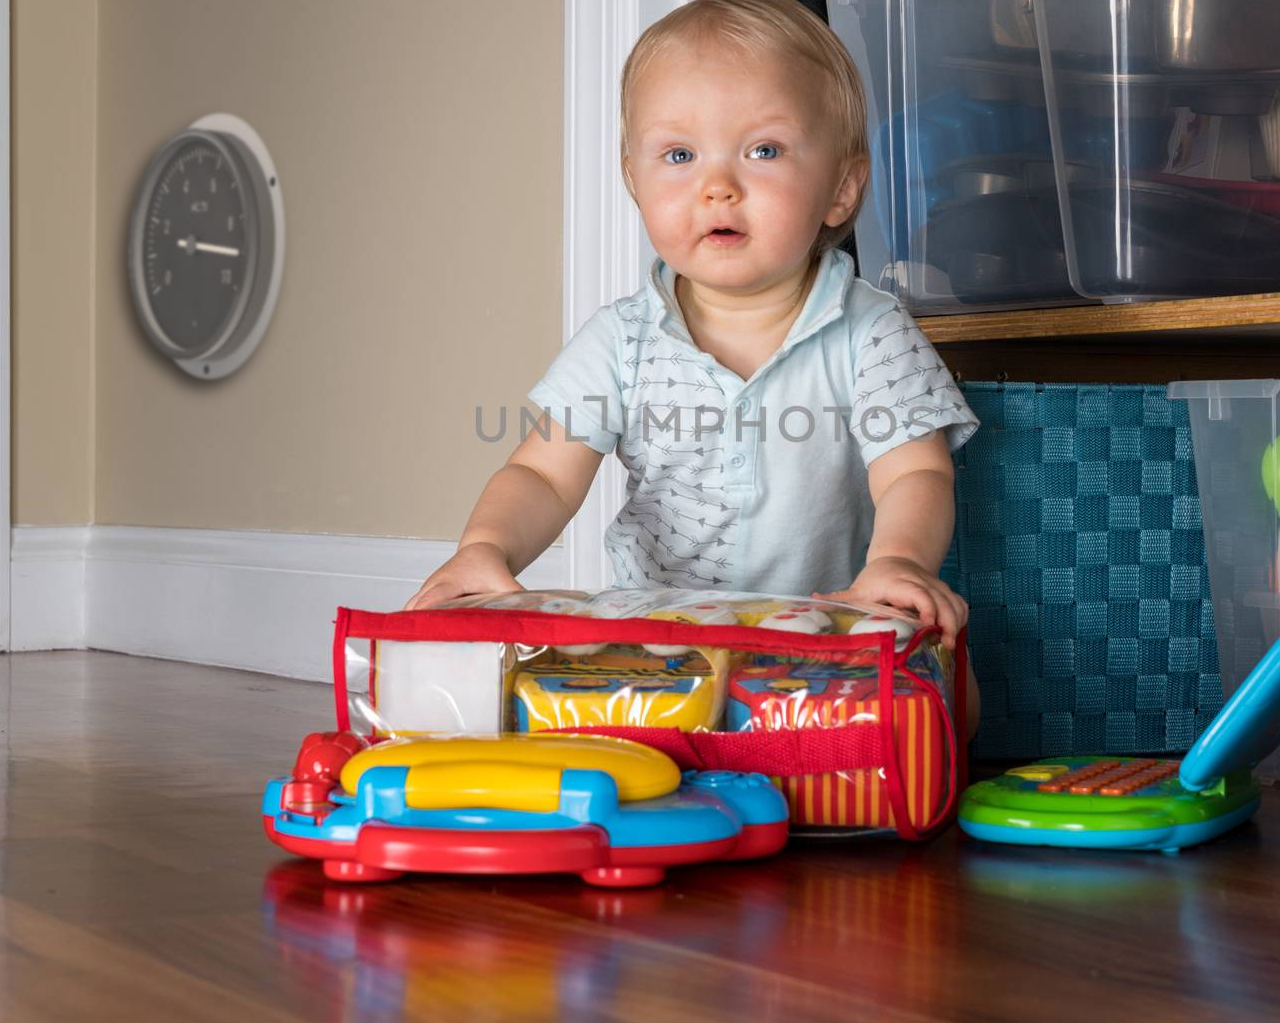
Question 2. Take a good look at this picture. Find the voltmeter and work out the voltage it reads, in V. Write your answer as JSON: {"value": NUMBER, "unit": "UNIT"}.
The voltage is {"value": 9, "unit": "V"}
